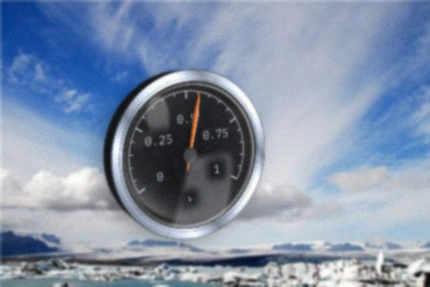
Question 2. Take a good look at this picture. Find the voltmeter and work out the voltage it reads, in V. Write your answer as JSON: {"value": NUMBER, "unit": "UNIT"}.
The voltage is {"value": 0.55, "unit": "V"}
